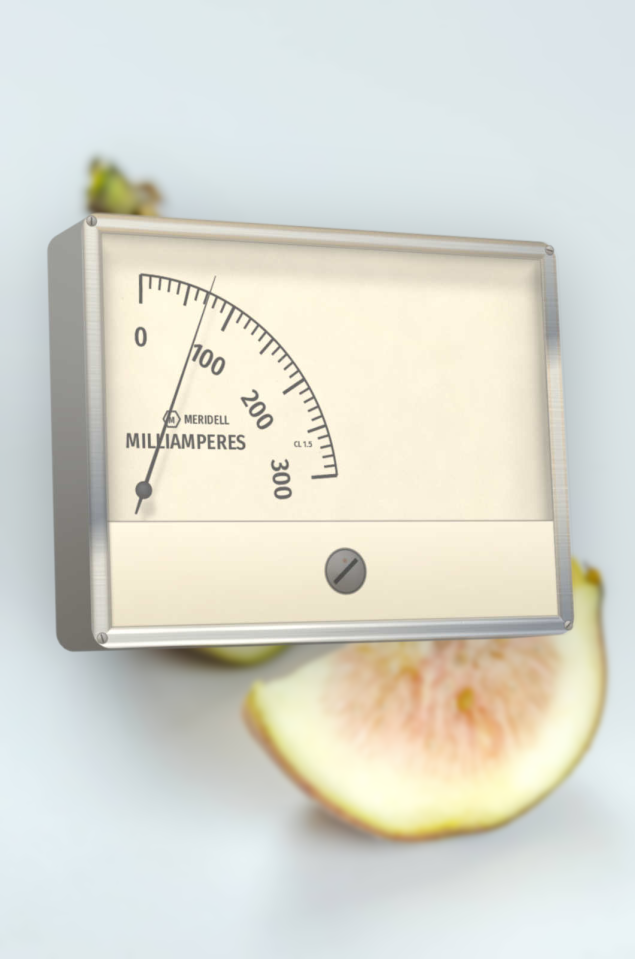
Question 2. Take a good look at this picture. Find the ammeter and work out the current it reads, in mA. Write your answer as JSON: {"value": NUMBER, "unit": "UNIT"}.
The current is {"value": 70, "unit": "mA"}
